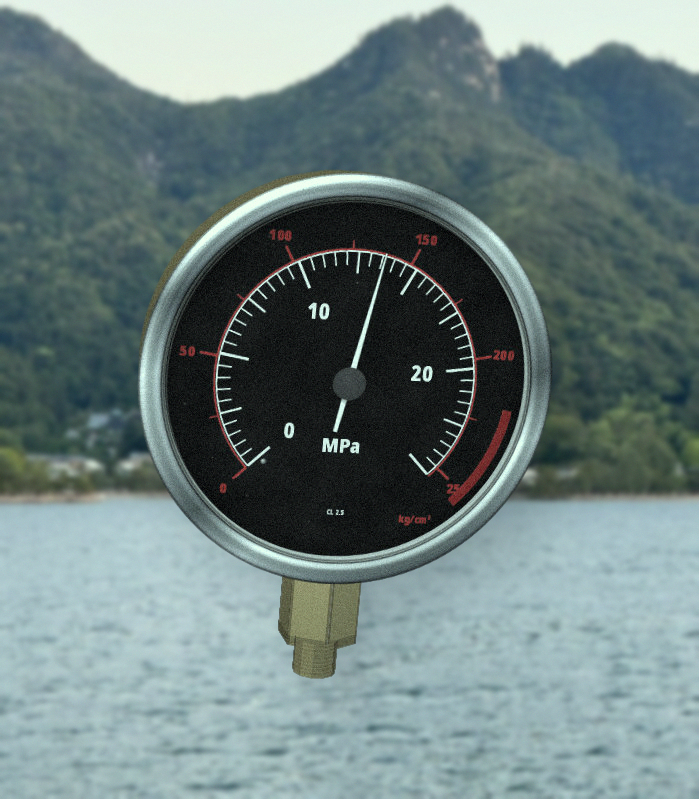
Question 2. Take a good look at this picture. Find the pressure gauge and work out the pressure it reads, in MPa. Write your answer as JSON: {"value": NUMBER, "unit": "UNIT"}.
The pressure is {"value": 13.5, "unit": "MPa"}
